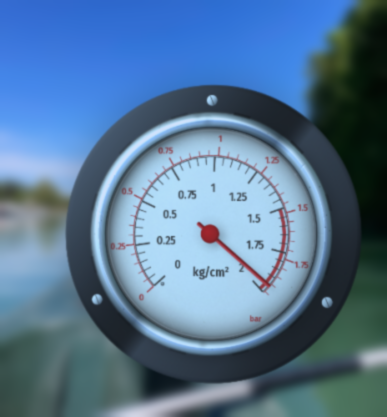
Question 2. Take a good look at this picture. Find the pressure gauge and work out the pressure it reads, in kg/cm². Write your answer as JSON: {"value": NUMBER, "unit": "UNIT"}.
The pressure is {"value": 1.95, "unit": "kg/cm²"}
